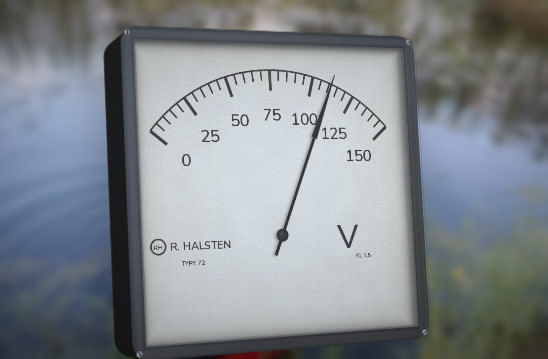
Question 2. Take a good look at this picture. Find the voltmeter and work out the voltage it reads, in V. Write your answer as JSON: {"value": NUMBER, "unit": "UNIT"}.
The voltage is {"value": 110, "unit": "V"}
